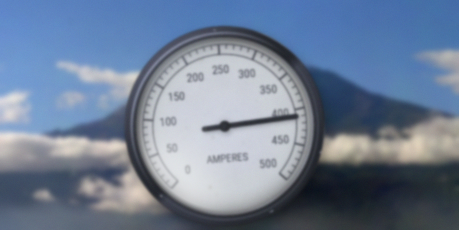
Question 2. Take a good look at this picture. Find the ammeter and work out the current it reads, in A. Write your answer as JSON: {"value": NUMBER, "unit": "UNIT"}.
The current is {"value": 410, "unit": "A"}
